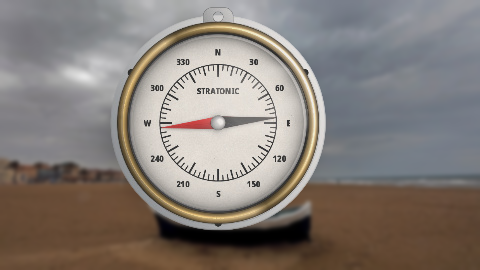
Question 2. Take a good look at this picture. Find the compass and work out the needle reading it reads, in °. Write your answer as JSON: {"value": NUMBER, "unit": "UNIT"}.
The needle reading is {"value": 265, "unit": "°"}
